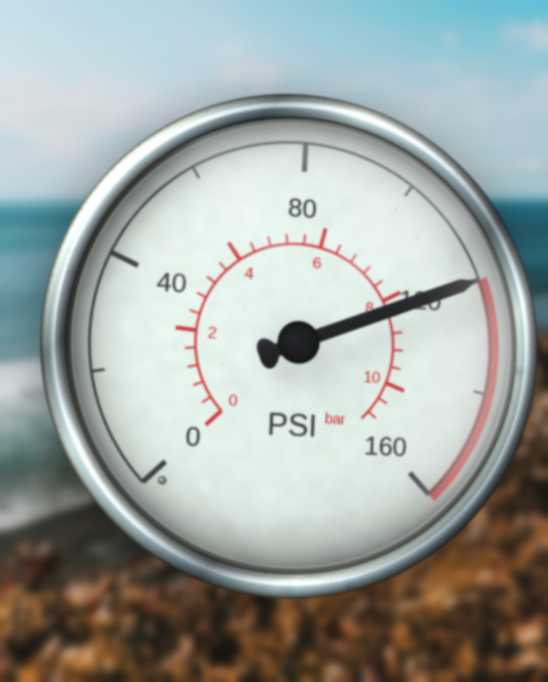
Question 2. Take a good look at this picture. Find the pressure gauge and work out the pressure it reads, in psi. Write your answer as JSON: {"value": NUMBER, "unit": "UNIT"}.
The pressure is {"value": 120, "unit": "psi"}
